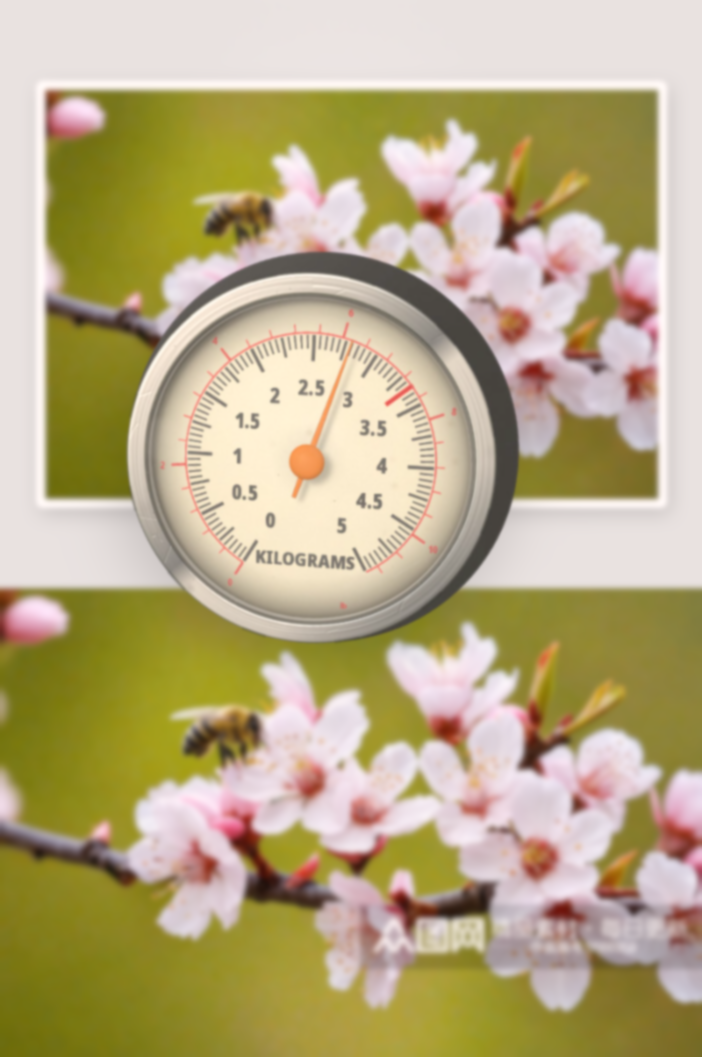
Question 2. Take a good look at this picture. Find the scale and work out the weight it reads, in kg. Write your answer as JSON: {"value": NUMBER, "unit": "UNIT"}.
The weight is {"value": 2.8, "unit": "kg"}
